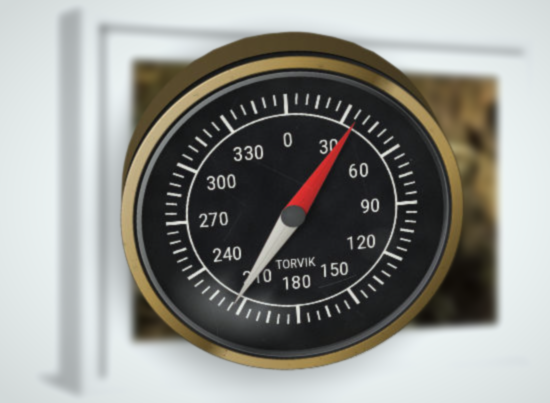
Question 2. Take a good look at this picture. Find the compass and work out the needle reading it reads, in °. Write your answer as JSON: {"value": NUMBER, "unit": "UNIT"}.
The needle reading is {"value": 35, "unit": "°"}
